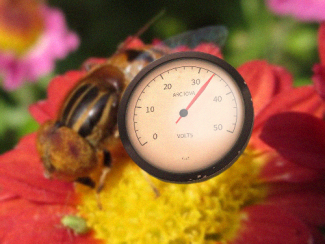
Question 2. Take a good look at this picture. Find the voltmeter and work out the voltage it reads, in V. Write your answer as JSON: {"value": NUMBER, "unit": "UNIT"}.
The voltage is {"value": 34, "unit": "V"}
